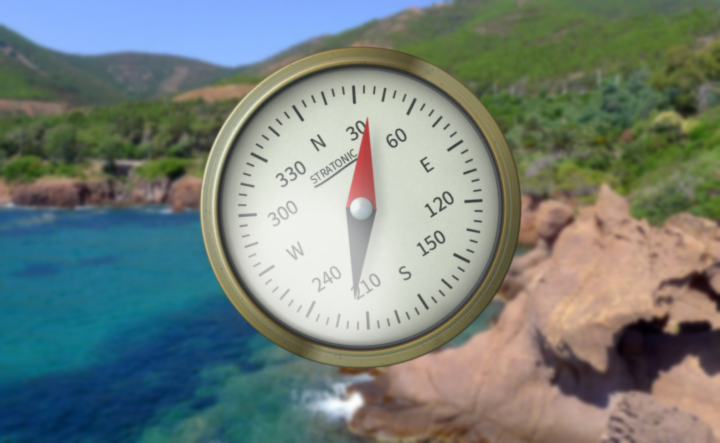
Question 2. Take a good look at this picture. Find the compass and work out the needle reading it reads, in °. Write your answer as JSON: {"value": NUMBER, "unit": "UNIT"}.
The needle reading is {"value": 37.5, "unit": "°"}
